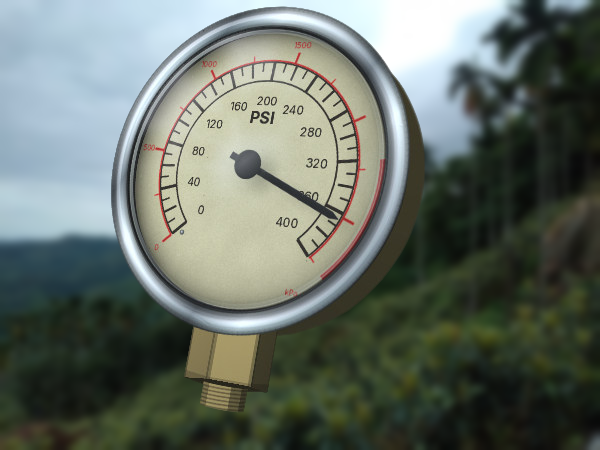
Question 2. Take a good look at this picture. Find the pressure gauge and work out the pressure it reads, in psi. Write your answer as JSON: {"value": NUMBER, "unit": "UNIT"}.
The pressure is {"value": 365, "unit": "psi"}
